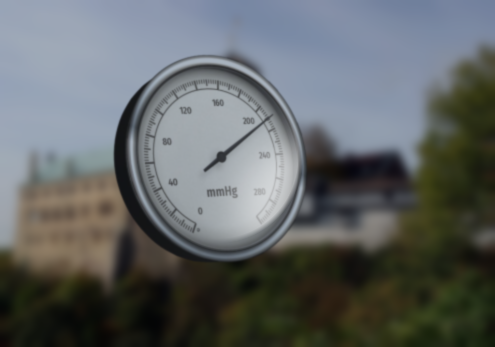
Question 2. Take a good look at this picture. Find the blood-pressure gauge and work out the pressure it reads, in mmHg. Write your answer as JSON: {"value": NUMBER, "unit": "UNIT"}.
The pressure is {"value": 210, "unit": "mmHg"}
